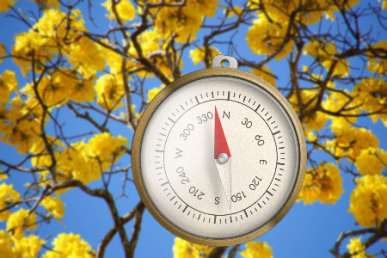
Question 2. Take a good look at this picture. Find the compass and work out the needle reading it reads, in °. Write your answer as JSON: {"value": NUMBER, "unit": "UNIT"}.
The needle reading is {"value": 345, "unit": "°"}
